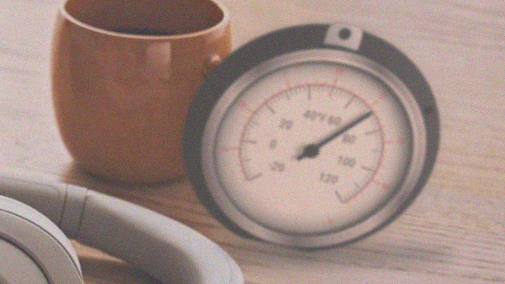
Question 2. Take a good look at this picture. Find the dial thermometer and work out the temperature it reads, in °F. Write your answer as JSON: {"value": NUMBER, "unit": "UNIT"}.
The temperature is {"value": 70, "unit": "°F"}
